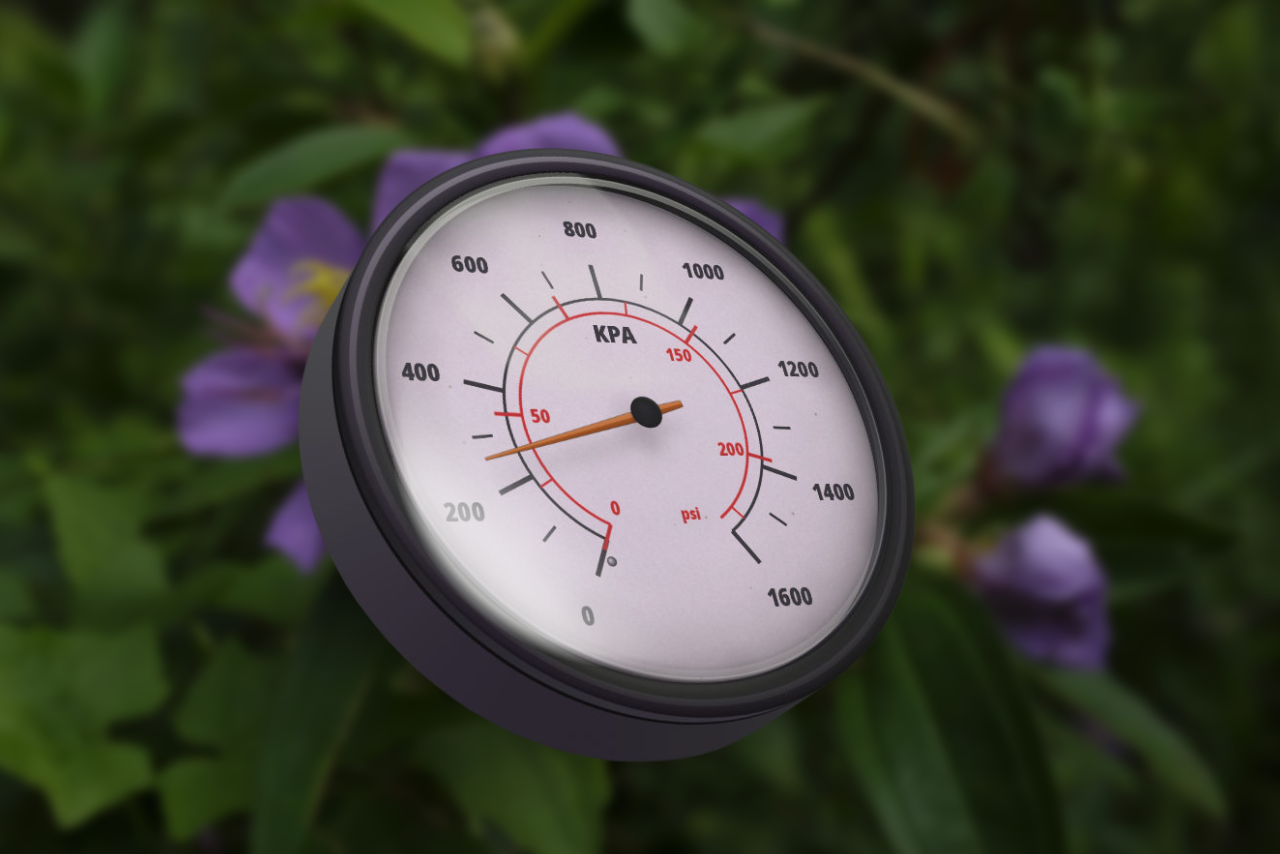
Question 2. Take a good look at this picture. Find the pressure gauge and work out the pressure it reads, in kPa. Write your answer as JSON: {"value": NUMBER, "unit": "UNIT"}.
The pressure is {"value": 250, "unit": "kPa"}
